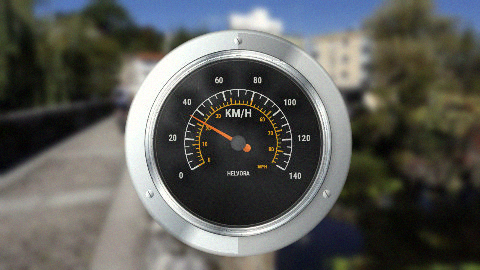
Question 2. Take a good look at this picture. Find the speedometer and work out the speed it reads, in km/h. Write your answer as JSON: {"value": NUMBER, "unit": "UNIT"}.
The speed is {"value": 35, "unit": "km/h"}
